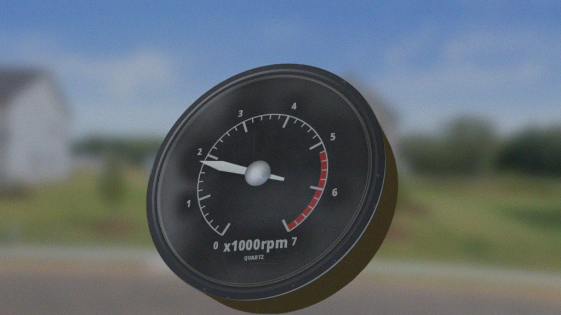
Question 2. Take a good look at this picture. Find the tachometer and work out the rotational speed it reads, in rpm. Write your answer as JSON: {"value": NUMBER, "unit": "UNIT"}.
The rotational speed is {"value": 1800, "unit": "rpm"}
